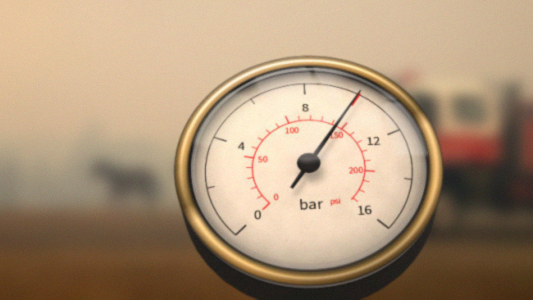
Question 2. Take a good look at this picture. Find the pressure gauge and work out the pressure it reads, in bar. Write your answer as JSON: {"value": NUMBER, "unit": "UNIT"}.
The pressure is {"value": 10, "unit": "bar"}
